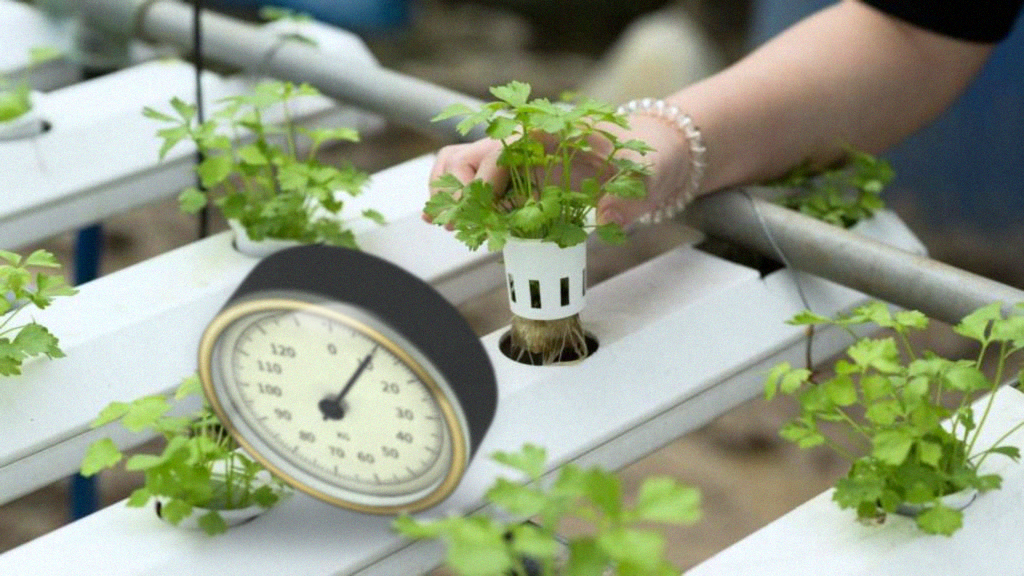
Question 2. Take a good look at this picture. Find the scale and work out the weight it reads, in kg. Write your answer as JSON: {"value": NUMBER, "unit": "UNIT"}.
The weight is {"value": 10, "unit": "kg"}
